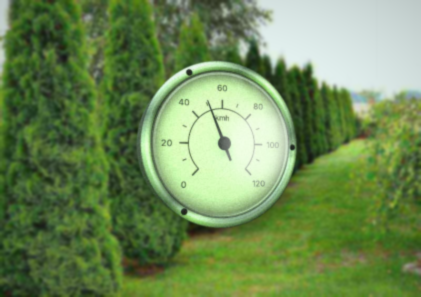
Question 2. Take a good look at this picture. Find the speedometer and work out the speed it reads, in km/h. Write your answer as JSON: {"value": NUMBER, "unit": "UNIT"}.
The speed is {"value": 50, "unit": "km/h"}
